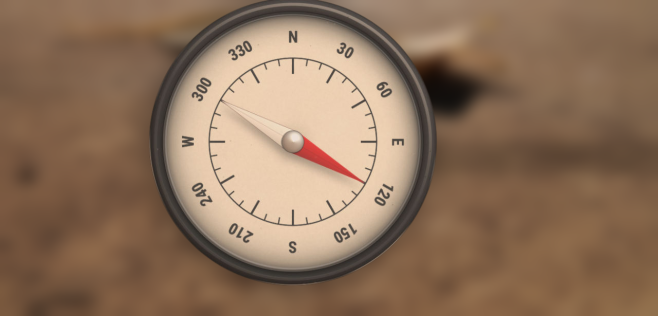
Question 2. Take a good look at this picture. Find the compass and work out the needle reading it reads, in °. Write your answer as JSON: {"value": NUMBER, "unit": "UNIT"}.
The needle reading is {"value": 120, "unit": "°"}
